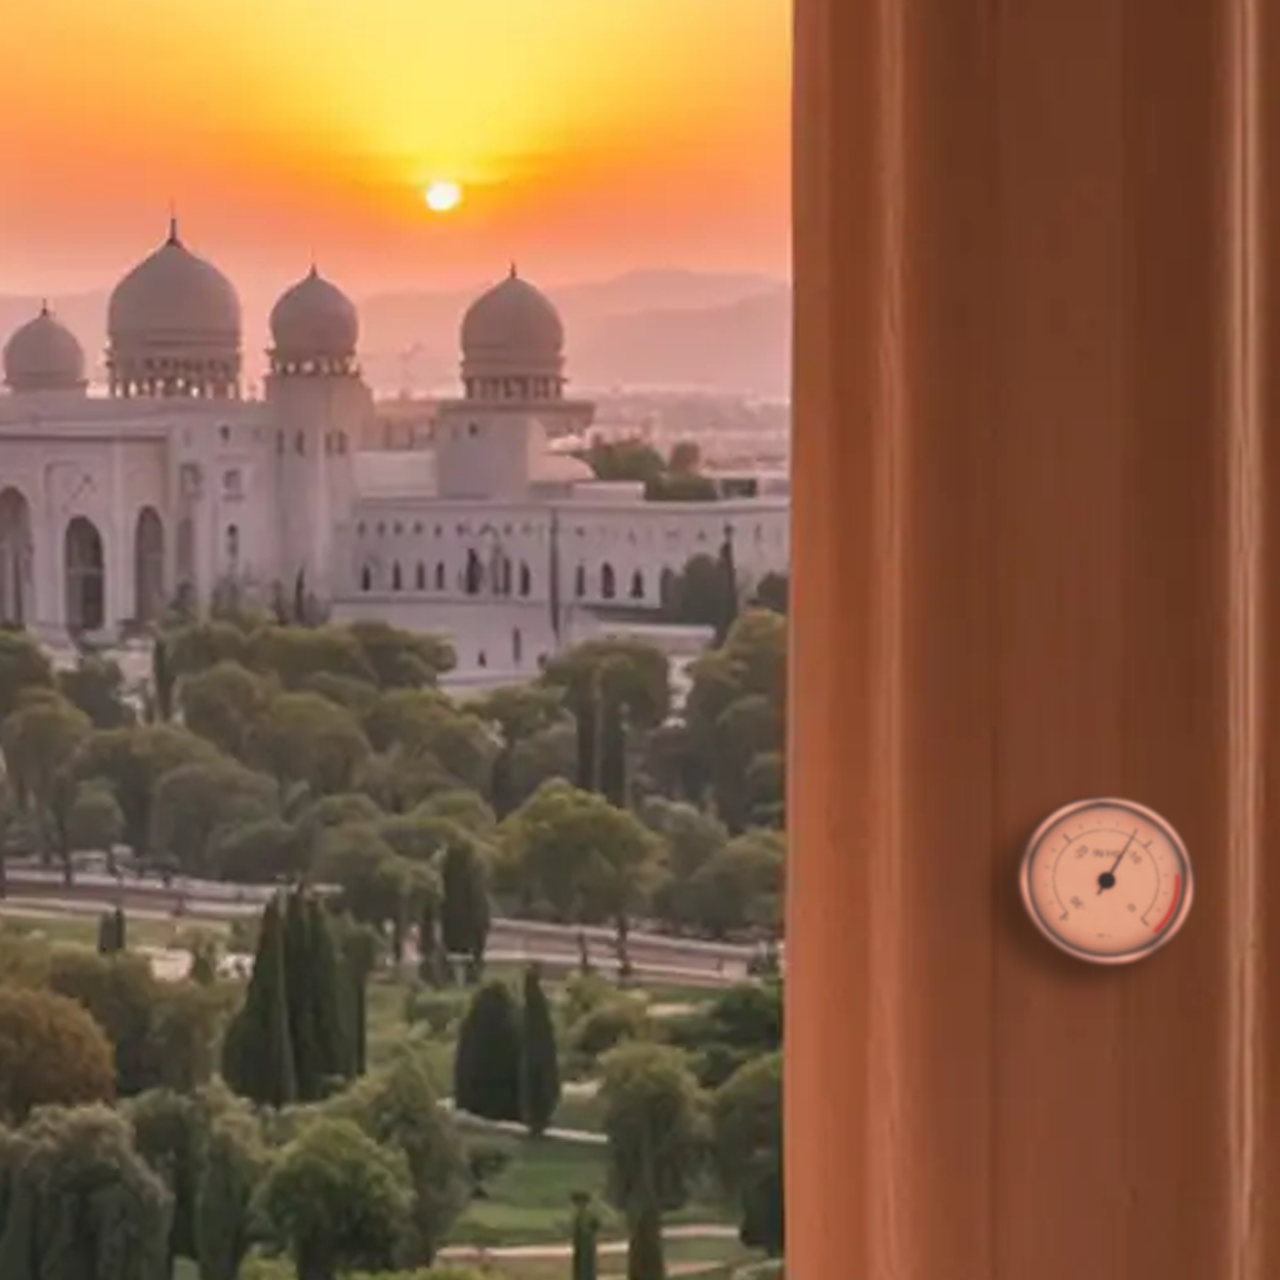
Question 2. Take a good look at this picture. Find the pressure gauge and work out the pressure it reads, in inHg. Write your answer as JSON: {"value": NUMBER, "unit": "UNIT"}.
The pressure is {"value": -12, "unit": "inHg"}
